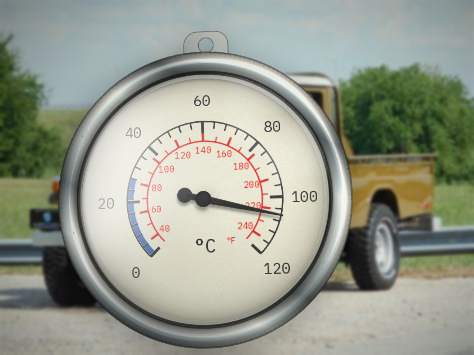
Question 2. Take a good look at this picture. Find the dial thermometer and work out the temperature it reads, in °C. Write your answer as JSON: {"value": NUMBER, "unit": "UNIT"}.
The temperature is {"value": 106, "unit": "°C"}
